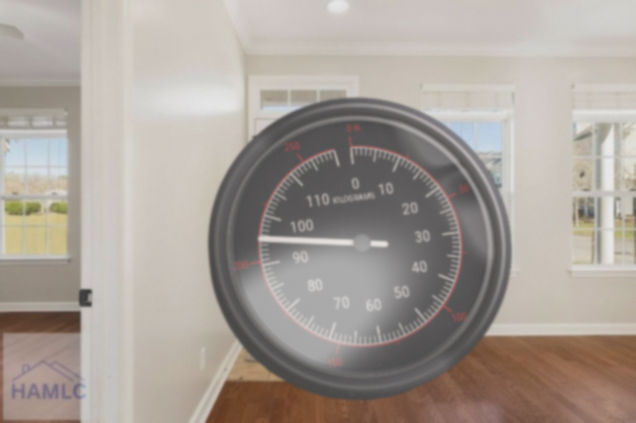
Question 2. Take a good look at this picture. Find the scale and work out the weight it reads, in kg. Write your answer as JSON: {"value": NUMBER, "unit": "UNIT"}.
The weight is {"value": 95, "unit": "kg"}
